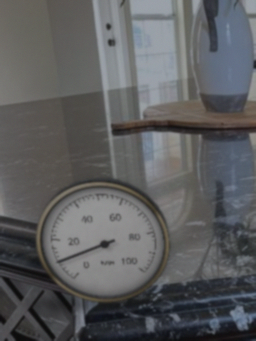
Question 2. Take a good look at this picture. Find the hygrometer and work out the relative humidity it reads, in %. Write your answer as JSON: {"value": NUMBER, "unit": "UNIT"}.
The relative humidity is {"value": 10, "unit": "%"}
